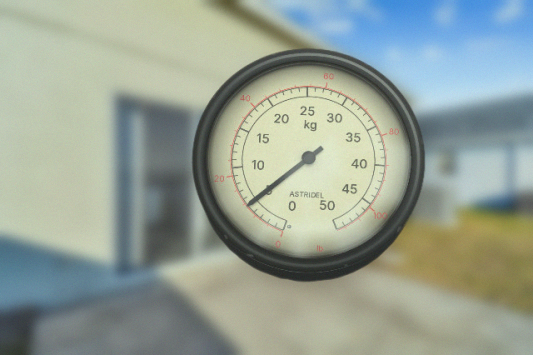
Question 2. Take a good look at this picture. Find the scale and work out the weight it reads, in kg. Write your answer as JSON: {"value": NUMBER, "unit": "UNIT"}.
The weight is {"value": 5, "unit": "kg"}
